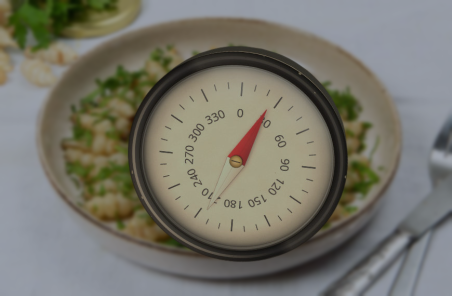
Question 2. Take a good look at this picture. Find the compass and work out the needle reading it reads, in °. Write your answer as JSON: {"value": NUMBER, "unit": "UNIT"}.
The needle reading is {"value": 25, "unit": "°"}
